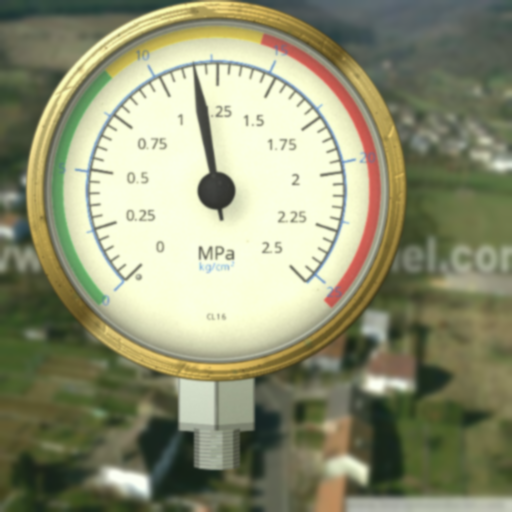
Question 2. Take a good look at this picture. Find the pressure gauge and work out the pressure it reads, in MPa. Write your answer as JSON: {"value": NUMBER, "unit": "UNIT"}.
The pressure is {"value": 1.15, "unit": "MPa"}
